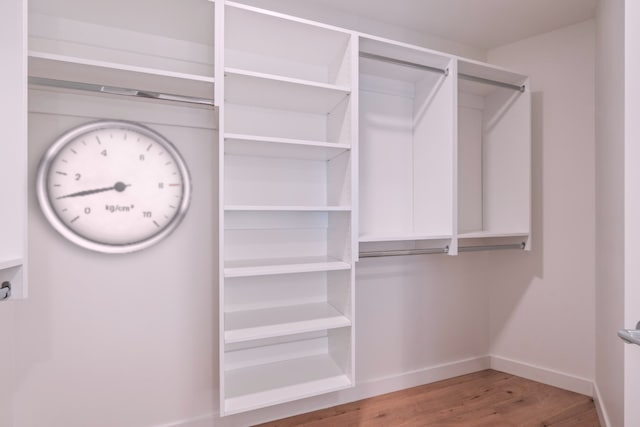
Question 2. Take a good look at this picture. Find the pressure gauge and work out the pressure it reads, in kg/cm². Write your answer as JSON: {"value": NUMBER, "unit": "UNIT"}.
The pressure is {"value": 1, "unit": "kg/cm²"}
